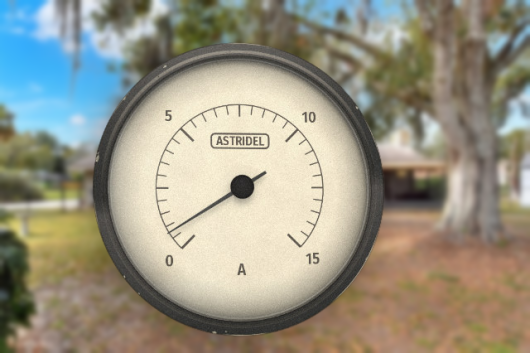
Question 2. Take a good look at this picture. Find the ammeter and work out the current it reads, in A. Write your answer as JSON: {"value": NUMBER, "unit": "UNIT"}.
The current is {"value": 0.75, "unit": "A"}
